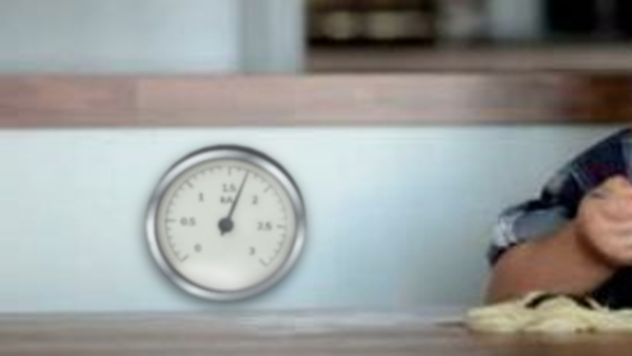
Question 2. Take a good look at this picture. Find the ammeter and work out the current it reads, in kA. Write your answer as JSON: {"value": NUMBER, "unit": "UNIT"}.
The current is {"value": 1.7, "unit": "kA"}
